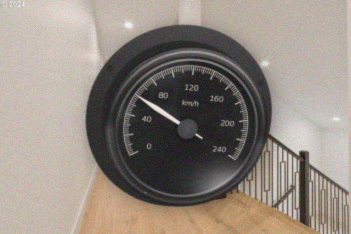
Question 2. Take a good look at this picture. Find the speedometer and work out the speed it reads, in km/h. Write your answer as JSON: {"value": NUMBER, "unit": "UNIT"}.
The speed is {"value": 60, "unit": "km/h"}
